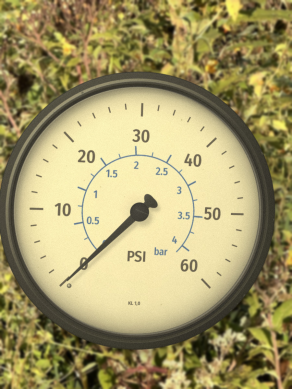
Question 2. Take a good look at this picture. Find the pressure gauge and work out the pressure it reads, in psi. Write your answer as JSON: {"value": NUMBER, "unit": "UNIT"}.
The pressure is {"value": 0, "unit": "psi"}
